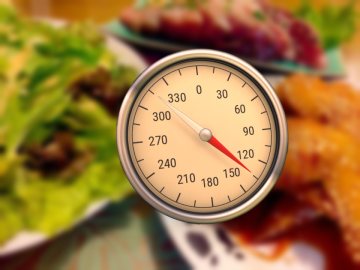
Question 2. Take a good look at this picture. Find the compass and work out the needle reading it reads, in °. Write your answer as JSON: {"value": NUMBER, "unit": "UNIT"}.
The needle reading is {"value": 135, "unit": "°"}
